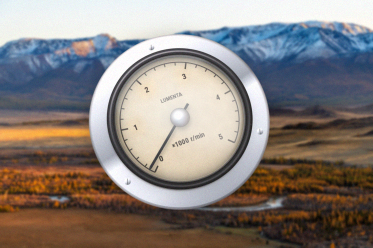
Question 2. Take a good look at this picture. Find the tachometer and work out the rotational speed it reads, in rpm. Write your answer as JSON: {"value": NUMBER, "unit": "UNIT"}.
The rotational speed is {"value": 100, "unit": "rpm"}
